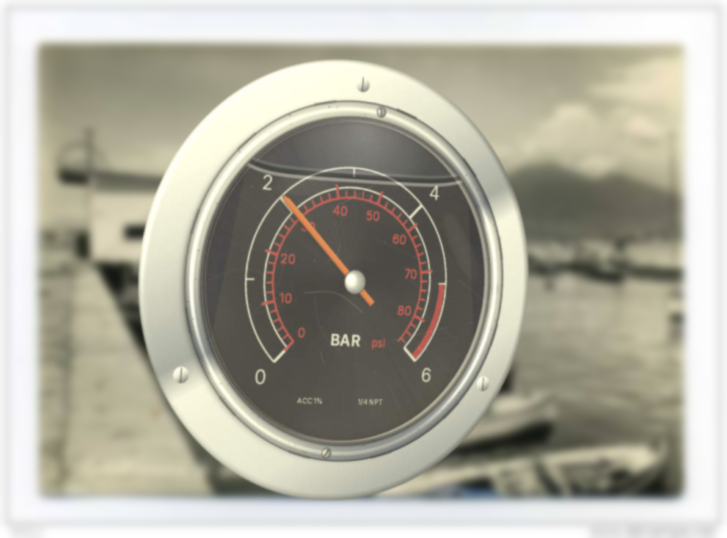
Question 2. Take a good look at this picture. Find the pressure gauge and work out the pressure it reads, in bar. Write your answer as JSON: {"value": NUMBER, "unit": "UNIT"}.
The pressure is {"value": 2, "unit": "bar"}
